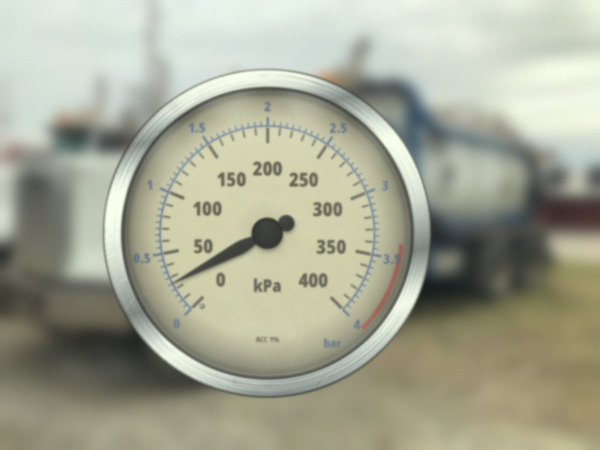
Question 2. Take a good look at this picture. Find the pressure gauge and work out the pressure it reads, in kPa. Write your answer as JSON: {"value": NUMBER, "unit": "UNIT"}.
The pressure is {"value": 25, "unit": "kPa"}
